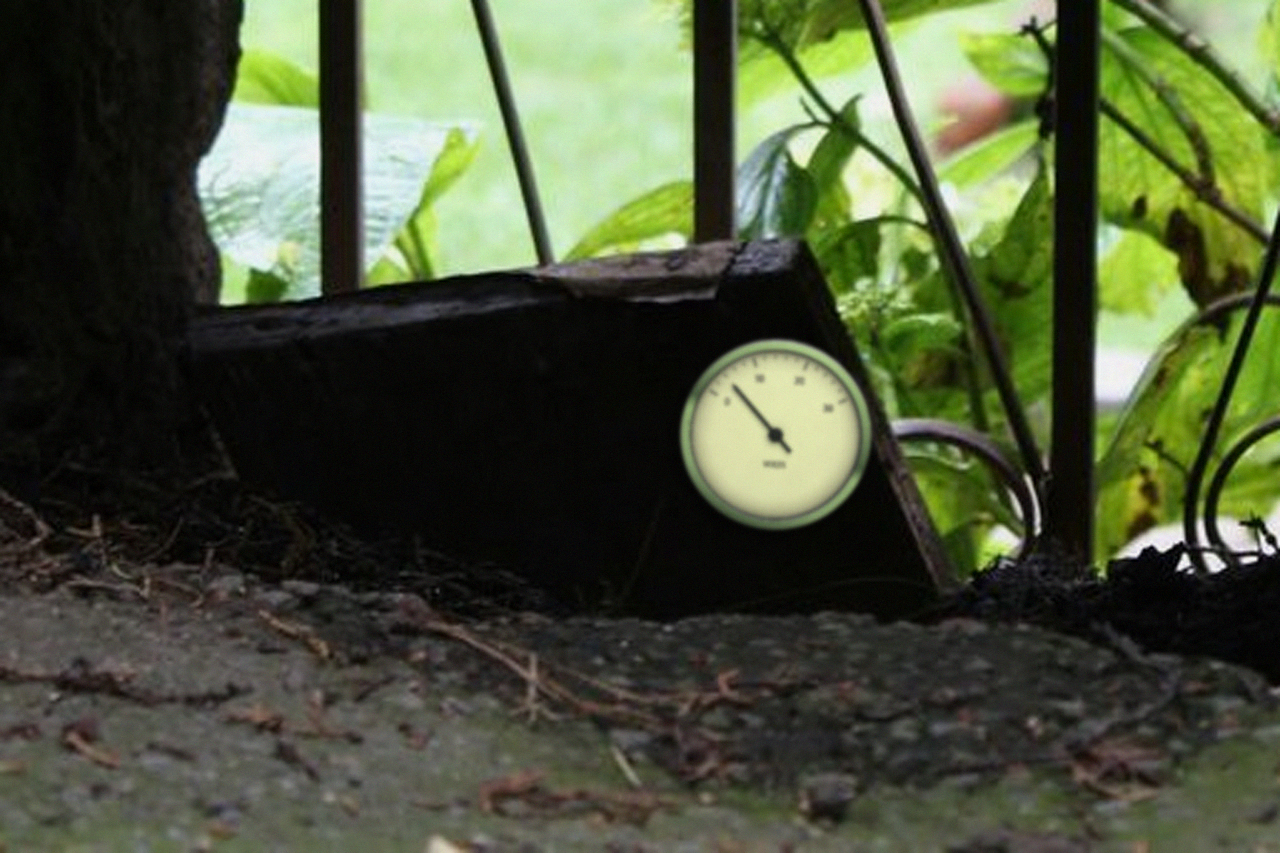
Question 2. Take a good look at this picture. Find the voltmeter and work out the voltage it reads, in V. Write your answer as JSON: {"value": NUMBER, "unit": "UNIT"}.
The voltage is {"value": 4, "unit": "V"}
